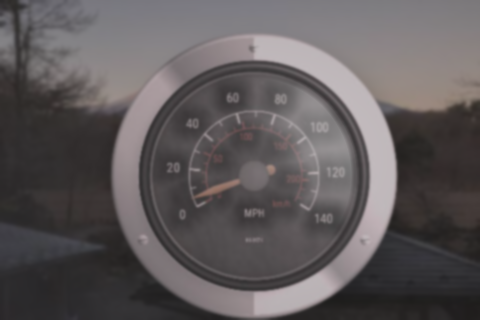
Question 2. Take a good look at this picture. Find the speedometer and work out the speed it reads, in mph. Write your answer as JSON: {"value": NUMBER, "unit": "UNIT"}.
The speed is {"value": 5, "unit": "mph"}
